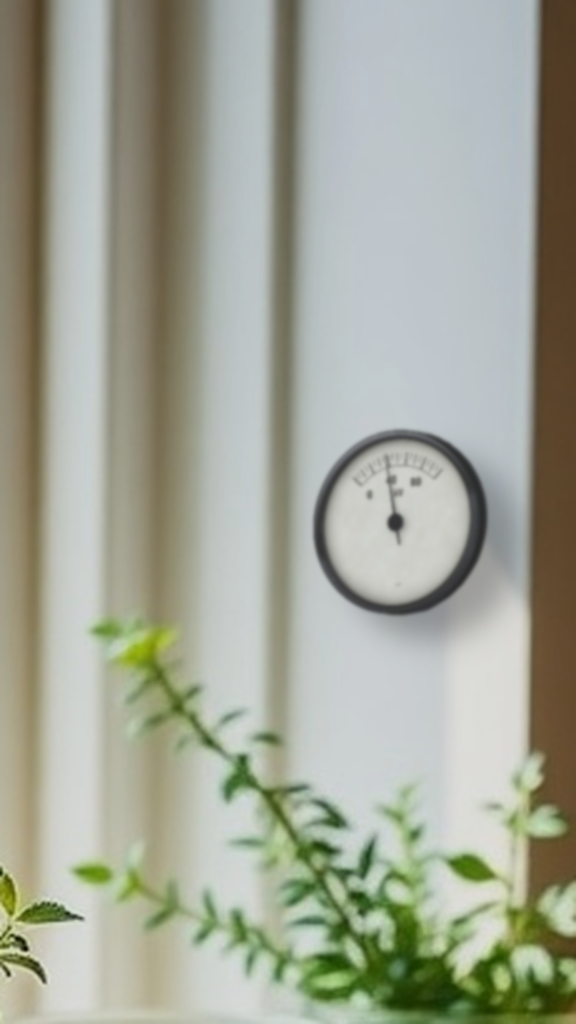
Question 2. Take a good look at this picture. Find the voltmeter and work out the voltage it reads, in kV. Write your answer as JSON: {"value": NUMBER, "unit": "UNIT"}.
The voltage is {"value": 40, "unit": "kV"}
